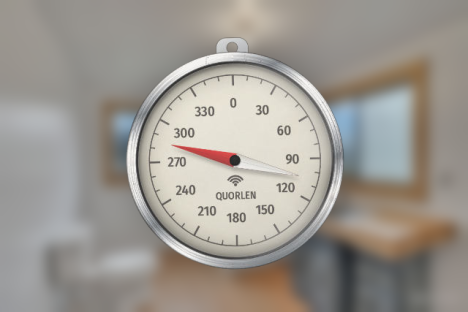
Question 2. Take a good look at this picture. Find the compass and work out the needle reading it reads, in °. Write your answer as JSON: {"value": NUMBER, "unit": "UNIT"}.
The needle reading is {"value": 285, "unit": "°"}
